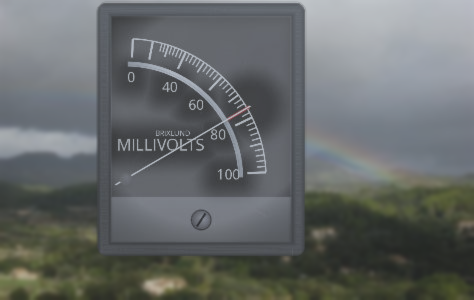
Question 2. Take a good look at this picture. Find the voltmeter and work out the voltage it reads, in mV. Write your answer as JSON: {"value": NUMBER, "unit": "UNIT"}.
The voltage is {"value": 76, "unit": "mV"}
